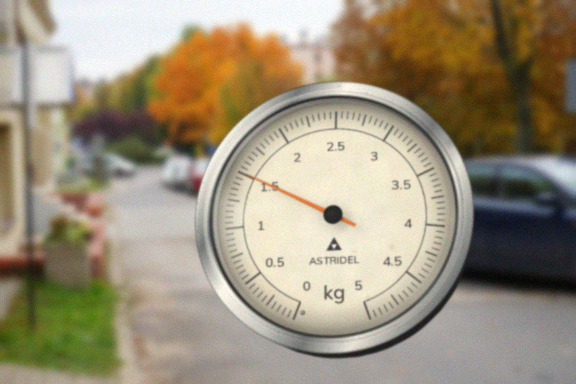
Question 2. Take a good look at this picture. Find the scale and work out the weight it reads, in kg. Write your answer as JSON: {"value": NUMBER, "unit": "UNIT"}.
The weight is {"value": 1.5, "unit": "kg"}
